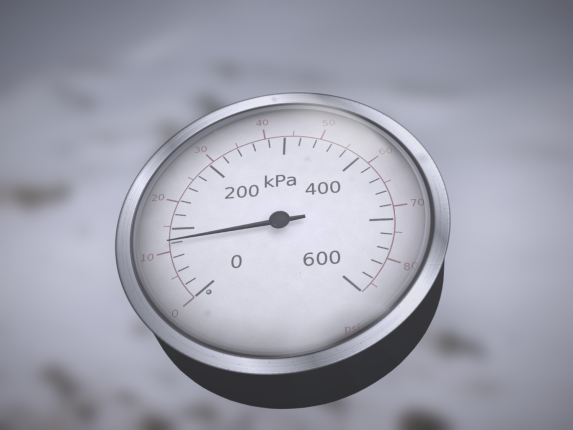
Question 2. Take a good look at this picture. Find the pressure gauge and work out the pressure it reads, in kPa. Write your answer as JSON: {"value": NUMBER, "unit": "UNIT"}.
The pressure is {"value": 80, "unit": "kPa"}
